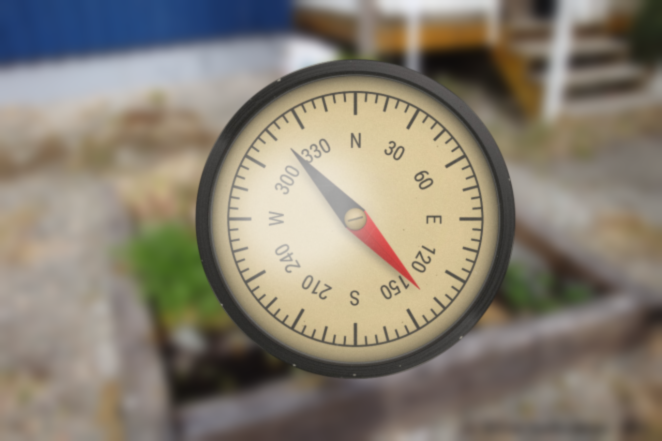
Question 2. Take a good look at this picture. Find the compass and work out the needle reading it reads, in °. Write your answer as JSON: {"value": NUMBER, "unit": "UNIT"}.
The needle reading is {"value": 137.5, "unit": "°"}
